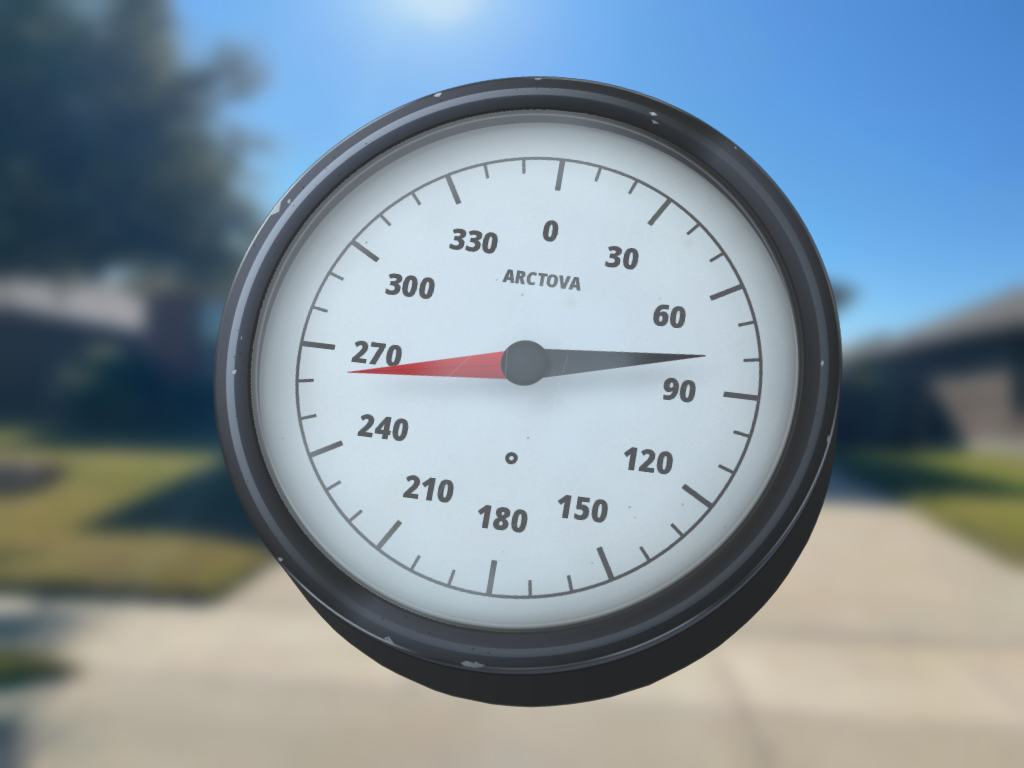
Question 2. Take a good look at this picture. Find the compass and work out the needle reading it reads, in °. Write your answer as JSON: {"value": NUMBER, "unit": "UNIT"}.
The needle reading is {"value": 260, "unit": "°"}
